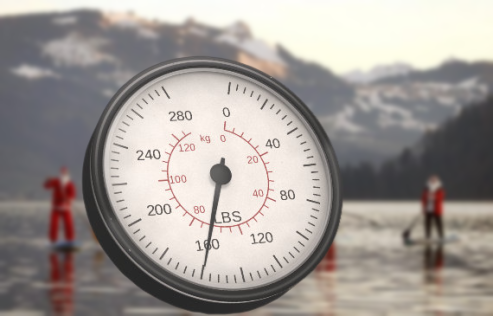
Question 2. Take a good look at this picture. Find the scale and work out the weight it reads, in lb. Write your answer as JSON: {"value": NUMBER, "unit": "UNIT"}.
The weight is {"value": 160, "unit": "lb"}
